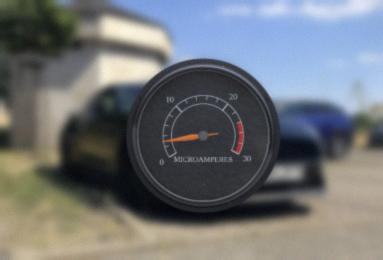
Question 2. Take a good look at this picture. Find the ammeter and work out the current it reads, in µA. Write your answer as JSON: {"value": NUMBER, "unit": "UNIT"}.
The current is {"value": 3, "unit": "µA"}
